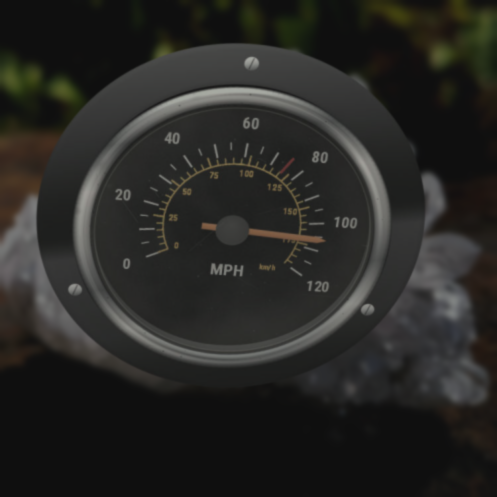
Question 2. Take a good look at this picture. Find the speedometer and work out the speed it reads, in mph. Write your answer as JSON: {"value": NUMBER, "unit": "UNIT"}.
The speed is {"value": 105, "unit": "mph"}
